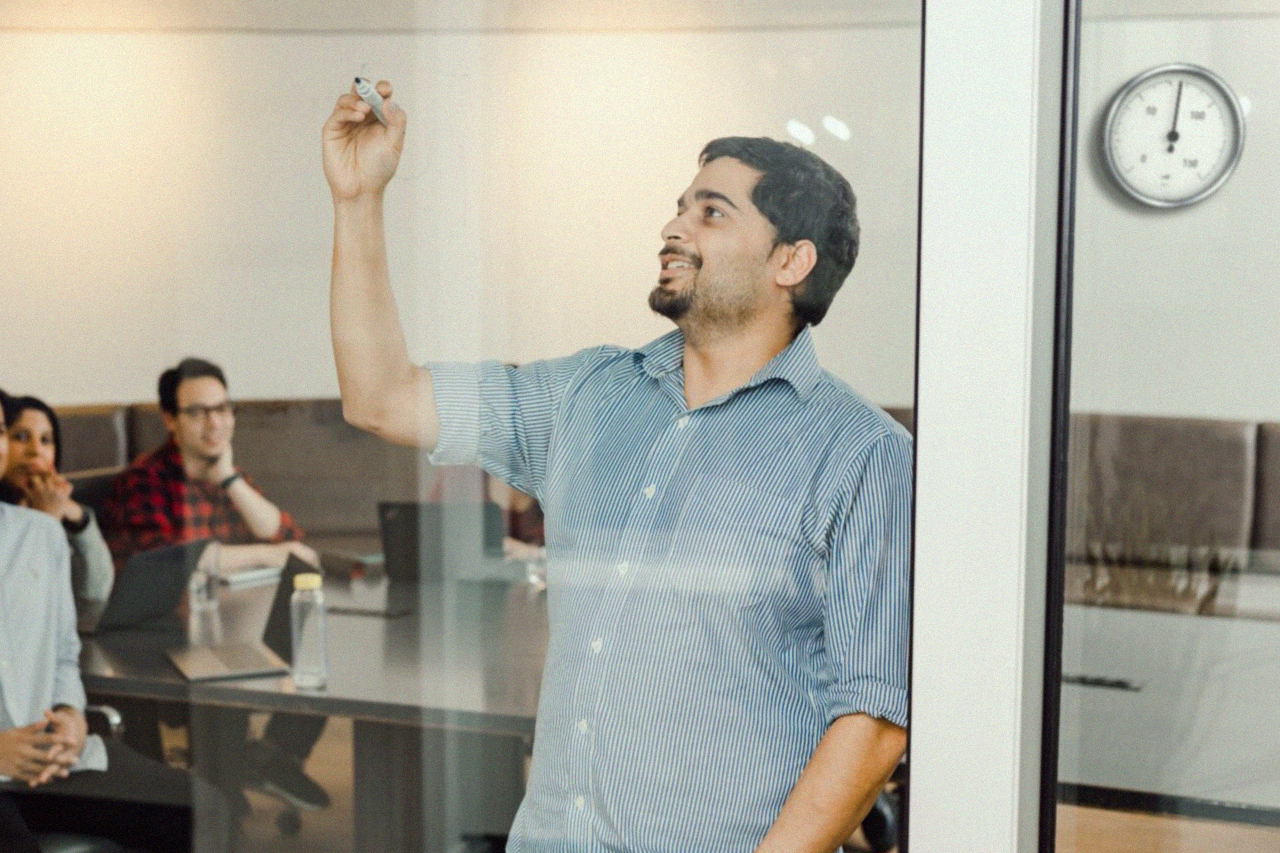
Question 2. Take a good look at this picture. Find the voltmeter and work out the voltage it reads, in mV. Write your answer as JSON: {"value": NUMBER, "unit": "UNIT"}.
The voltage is {"value": 75, "unit": "mV"}
